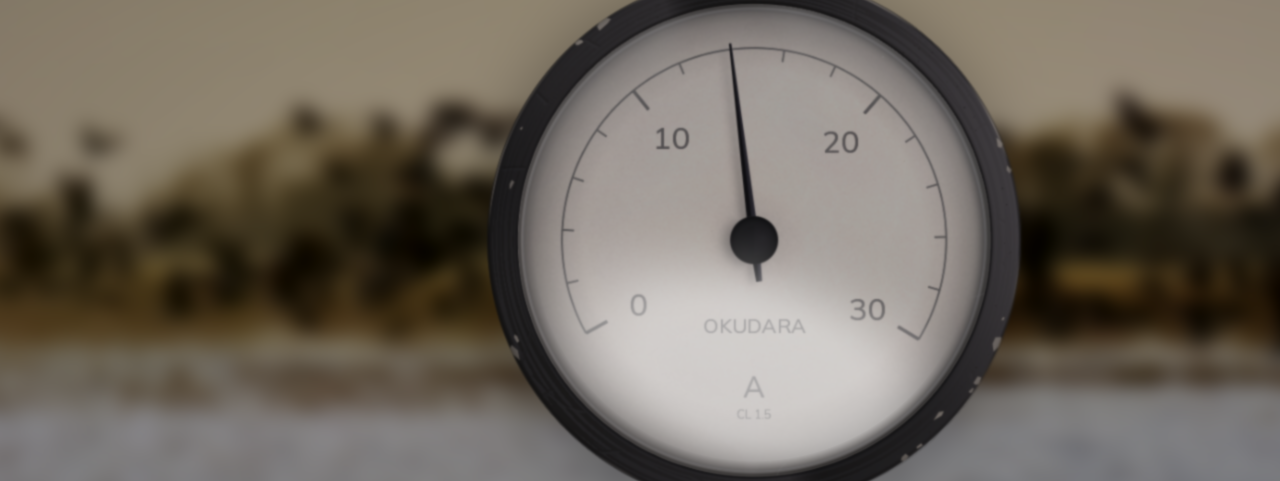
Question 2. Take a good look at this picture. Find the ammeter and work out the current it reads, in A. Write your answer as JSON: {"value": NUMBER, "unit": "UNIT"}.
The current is {"value": 14, "unit": "A"}
